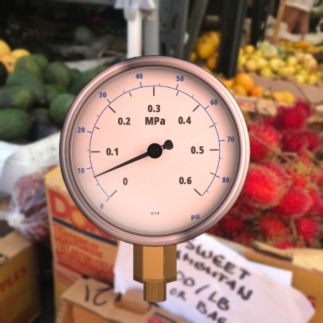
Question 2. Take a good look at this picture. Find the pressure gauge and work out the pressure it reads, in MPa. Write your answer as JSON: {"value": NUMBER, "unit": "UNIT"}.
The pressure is {"value": 0.05, "unit": "MPa"}
